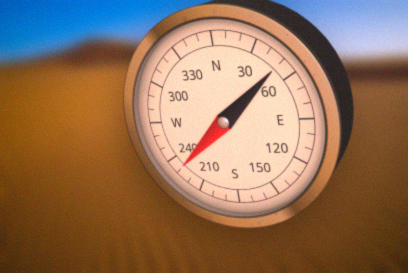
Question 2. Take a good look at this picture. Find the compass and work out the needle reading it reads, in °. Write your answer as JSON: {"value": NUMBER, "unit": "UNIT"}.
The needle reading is {"value": 230, "unit": "°"}
